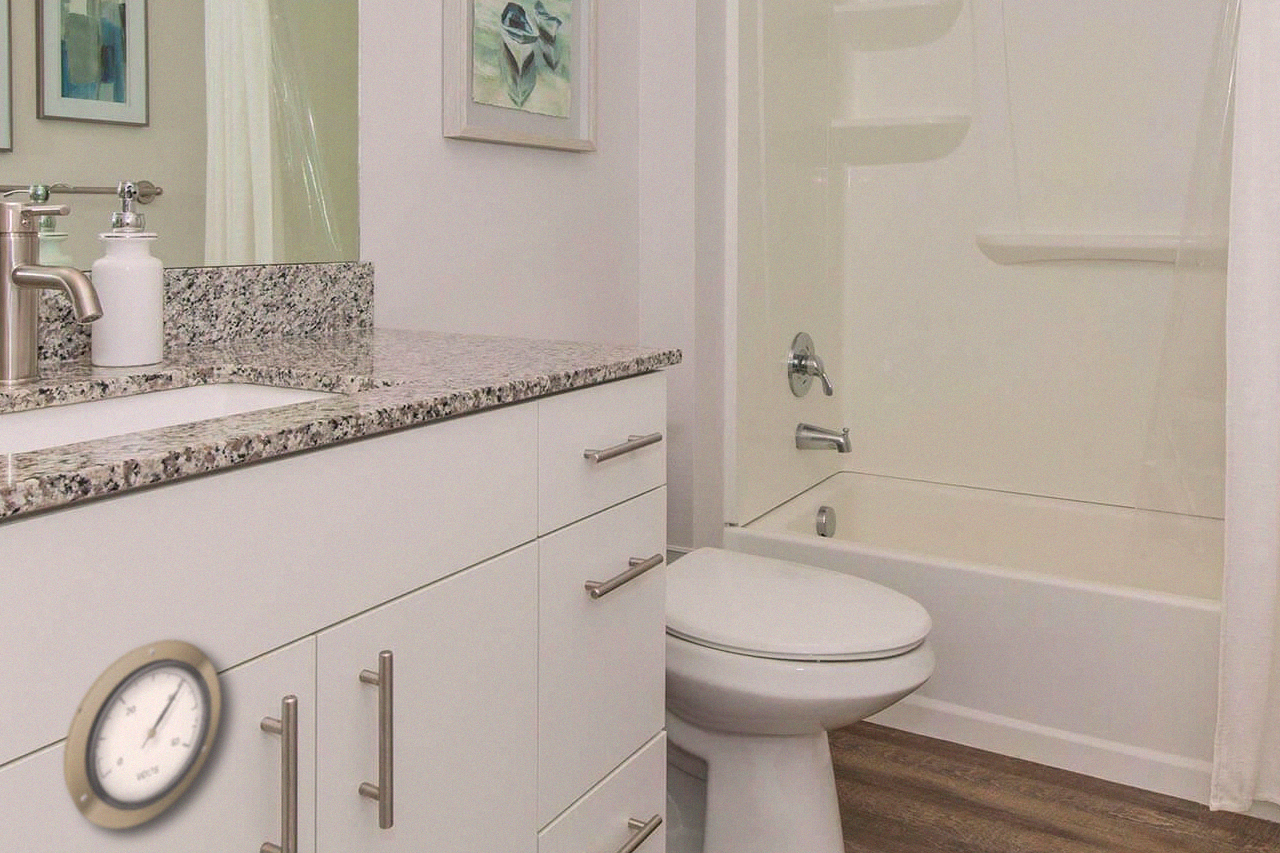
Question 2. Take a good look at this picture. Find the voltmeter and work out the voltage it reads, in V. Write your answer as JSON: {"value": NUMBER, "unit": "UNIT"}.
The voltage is {"value": 40, "unit": "V"}
